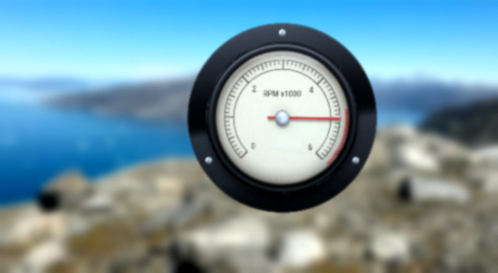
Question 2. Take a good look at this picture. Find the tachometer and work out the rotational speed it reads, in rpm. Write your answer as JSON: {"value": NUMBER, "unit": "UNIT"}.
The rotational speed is {"value": 5000, "unit": "rpm"}
